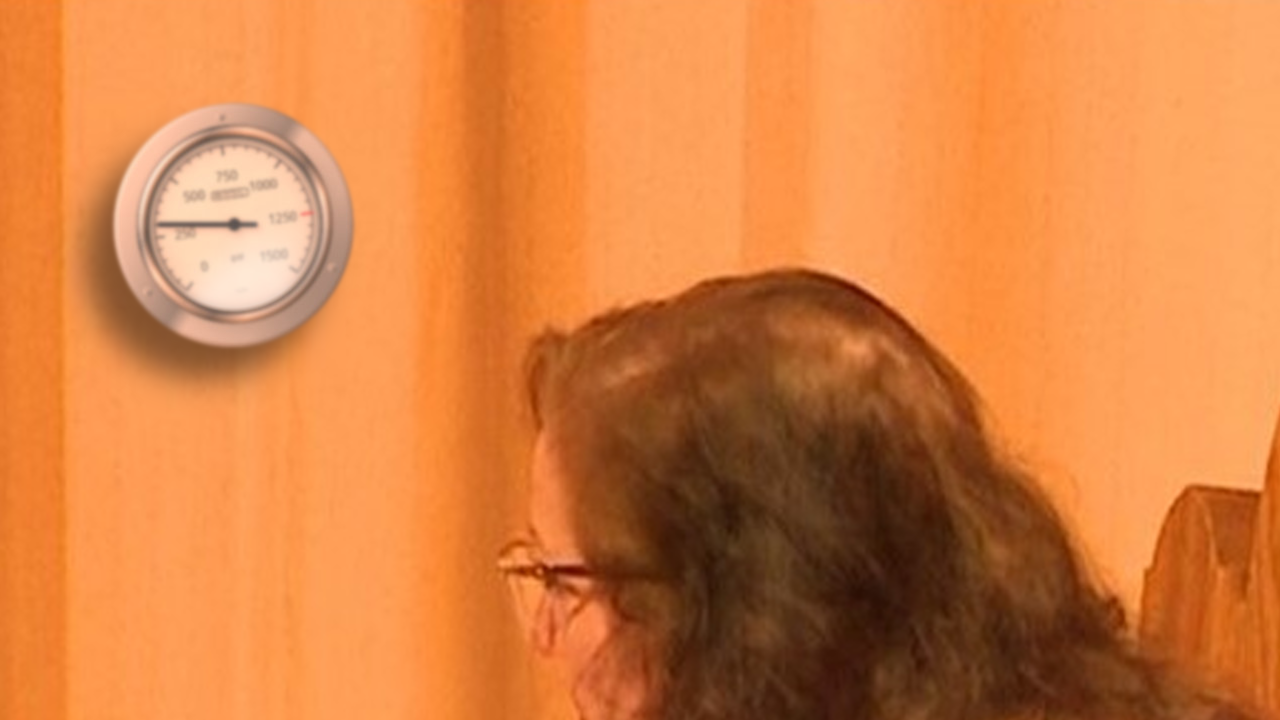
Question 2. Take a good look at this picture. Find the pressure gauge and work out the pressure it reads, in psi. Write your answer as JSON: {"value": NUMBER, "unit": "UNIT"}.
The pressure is {"value": 300, "unit": "psi"}
